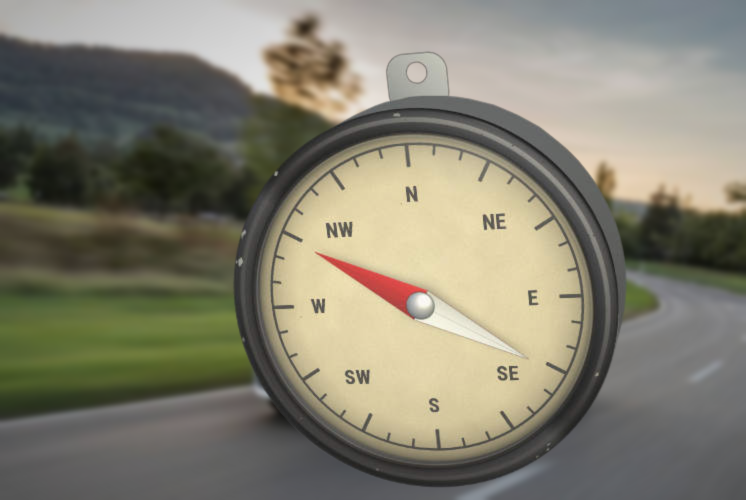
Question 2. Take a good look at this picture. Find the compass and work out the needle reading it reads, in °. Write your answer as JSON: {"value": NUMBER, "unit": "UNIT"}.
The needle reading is {"value": 300, "unit": "°"}
